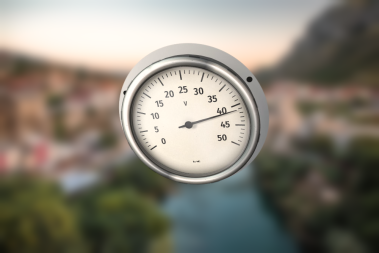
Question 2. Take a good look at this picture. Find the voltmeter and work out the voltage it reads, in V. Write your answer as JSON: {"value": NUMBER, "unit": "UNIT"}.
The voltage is {"value": 41, "unit": "V"}
